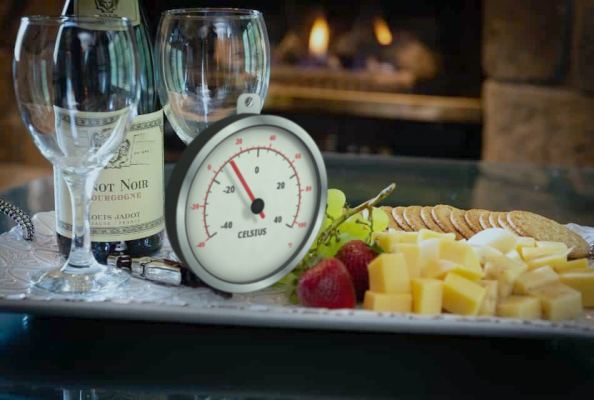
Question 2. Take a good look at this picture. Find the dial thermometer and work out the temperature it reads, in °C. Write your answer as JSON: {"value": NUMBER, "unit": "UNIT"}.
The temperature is {"value": -12, "unit": "°C"}
